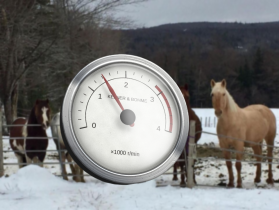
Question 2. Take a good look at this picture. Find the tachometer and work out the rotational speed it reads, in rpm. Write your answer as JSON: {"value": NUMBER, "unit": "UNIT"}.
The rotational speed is {"value": 1400, "unit": "rpm"}
